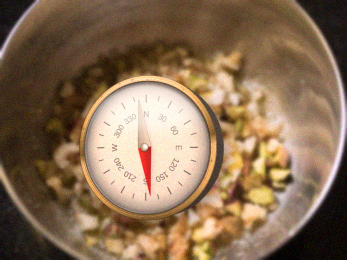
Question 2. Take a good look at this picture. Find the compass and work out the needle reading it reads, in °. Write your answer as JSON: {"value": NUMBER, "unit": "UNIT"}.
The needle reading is {"value": 172.5, "unit": "°"}
